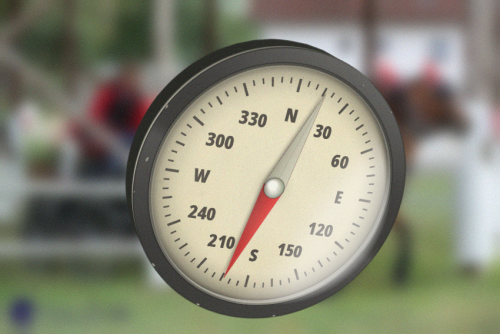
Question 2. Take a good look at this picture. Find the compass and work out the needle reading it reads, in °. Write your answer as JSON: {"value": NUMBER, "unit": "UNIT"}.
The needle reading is {"value": 195, "unit": "°"}
